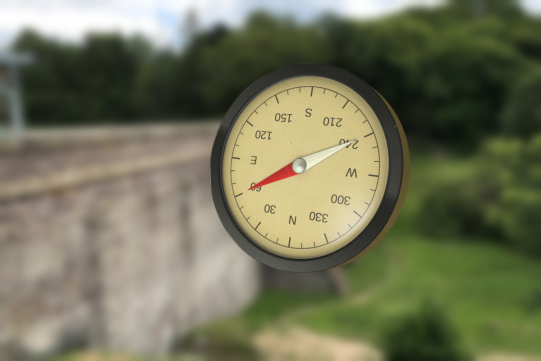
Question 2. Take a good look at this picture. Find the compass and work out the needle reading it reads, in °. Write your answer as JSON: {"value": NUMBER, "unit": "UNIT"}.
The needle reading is {"value": 60, "unit": "°"}
